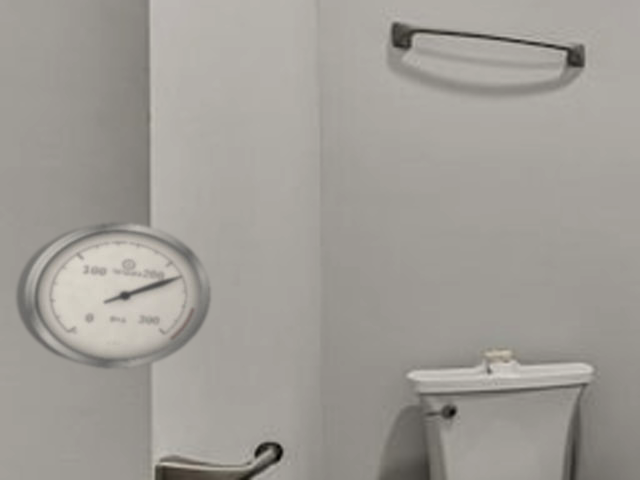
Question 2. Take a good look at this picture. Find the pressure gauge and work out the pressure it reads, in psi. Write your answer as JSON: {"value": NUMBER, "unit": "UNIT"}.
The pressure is {"value": 220, "unit": "psi"}
